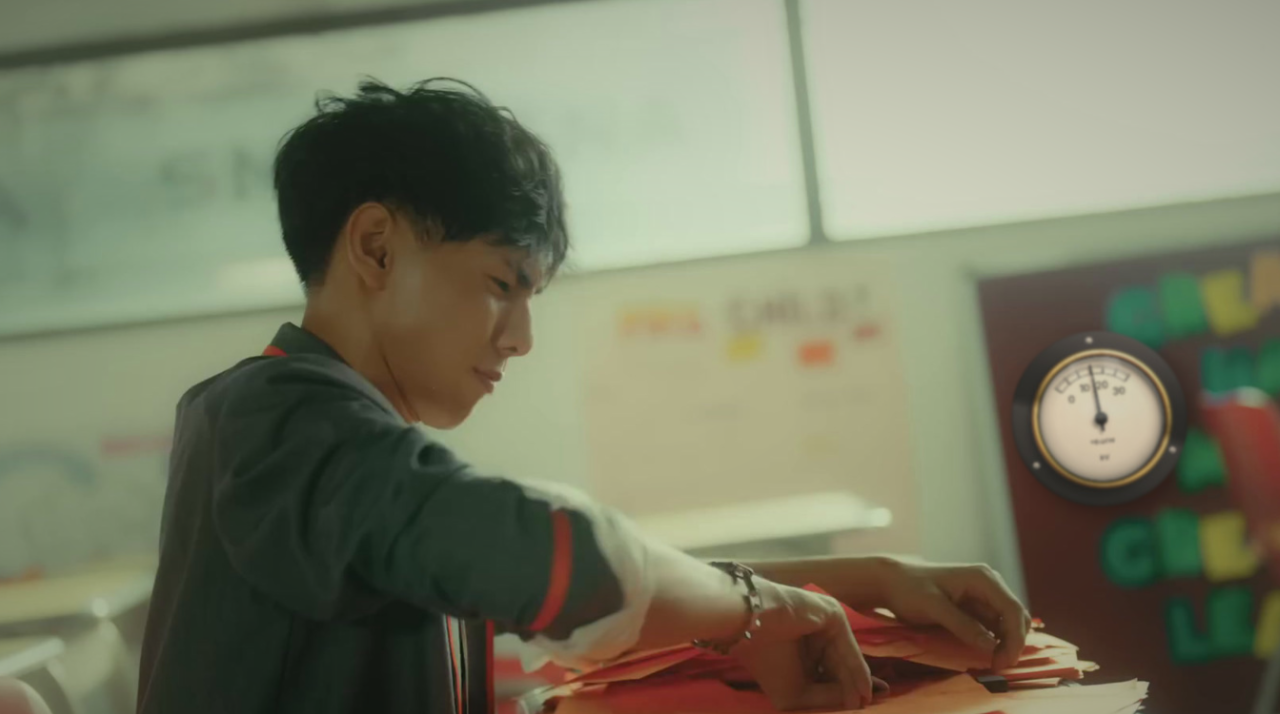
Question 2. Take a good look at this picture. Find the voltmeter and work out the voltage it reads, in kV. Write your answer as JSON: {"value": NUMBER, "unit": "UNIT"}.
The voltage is {"value": 15, "unit": "kV"}
